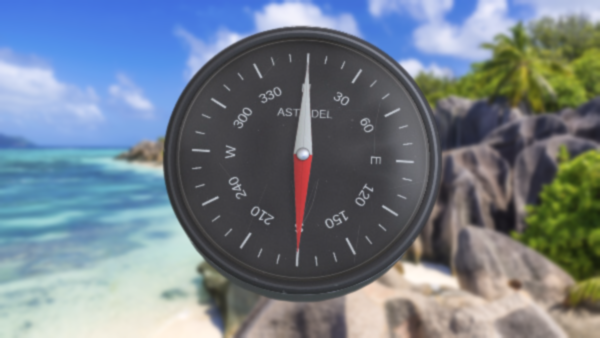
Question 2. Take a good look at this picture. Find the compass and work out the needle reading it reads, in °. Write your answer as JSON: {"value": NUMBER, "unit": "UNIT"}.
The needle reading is {"value": 180, "unit": "°"}
